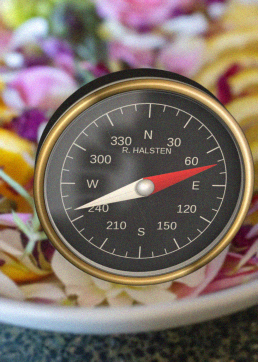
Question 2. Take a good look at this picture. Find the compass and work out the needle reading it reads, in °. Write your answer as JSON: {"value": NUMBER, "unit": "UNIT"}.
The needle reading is {"value": 70, "unit": "°"}
